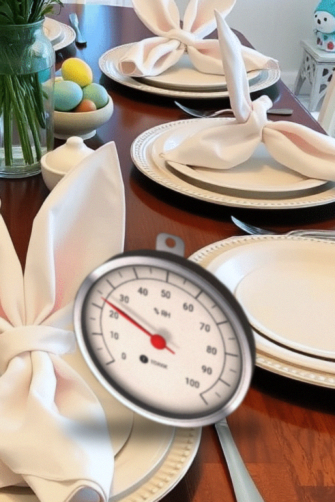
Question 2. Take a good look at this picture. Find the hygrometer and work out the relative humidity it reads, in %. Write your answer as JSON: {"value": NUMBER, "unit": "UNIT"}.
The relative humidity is {"value": 25, "unit": "%"}
